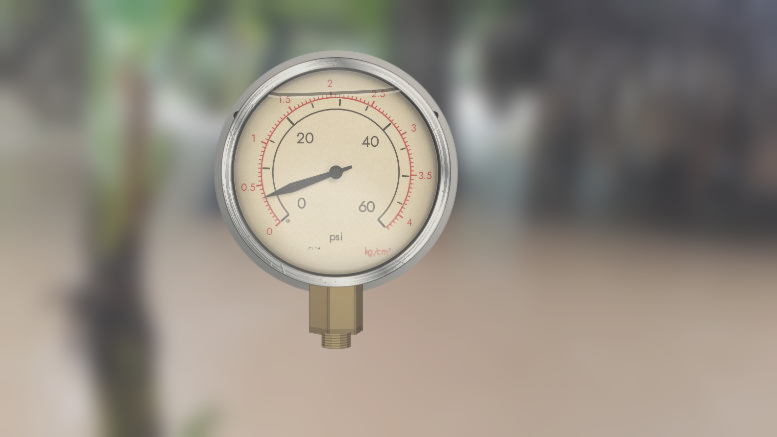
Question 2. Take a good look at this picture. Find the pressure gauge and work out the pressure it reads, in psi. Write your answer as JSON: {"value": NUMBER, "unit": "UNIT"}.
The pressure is {"value": 5, "unit": "psi"}
